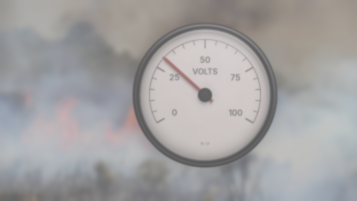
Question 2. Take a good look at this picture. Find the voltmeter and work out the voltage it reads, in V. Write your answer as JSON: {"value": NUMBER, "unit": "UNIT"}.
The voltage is {"value": 30, "unit": "V"}
